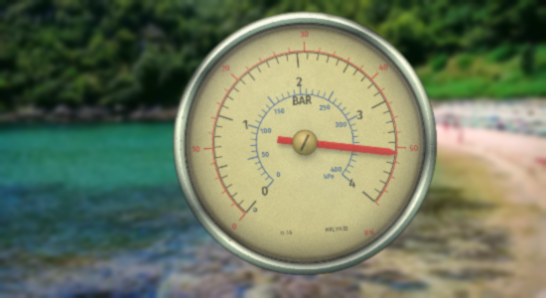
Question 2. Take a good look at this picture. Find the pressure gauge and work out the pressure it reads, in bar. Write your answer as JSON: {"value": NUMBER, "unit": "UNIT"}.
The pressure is {"value": 3.5, "unit": "bar"}
